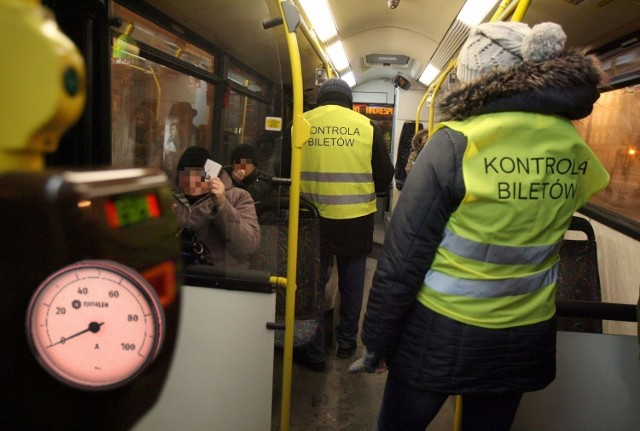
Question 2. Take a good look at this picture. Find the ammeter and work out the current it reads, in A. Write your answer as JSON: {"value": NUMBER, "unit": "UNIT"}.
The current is {"value": 0, "unit": "A"}
